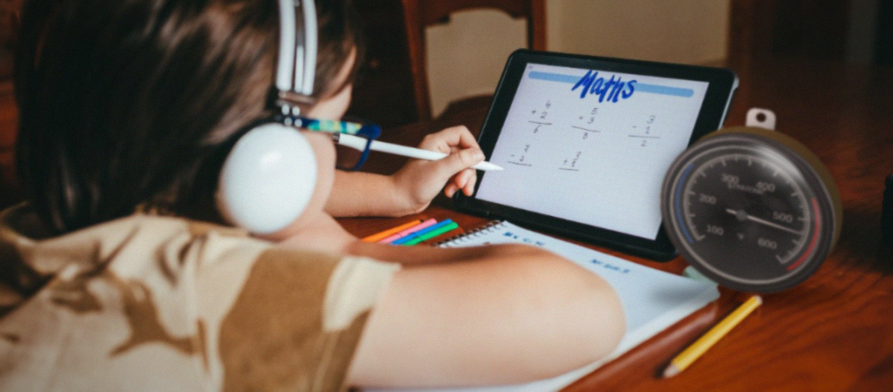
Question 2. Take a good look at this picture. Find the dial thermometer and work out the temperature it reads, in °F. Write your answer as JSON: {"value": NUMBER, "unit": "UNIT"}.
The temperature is {"value": 525, "unit": "°F"}
